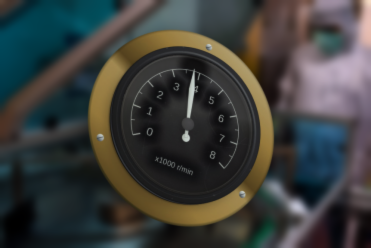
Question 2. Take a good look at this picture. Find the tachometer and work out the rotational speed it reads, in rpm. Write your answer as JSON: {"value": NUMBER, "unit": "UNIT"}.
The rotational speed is {"value": 3750, "unit": "rpm"}
